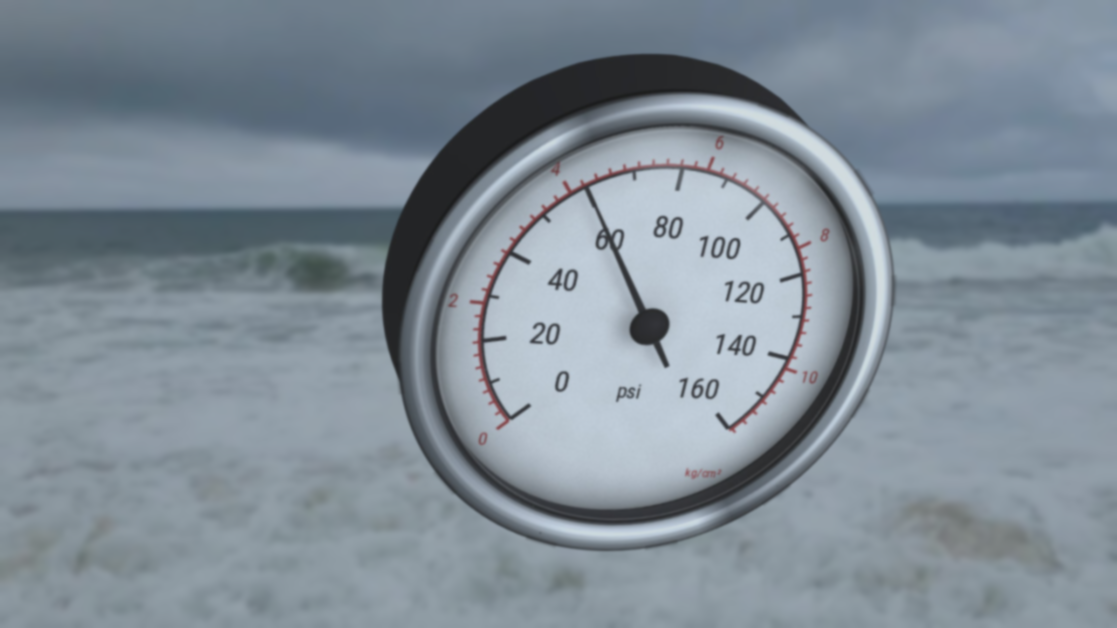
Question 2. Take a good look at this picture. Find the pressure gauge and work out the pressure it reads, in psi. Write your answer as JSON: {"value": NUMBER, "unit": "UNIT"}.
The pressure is {"value": 60, "unit": "psi"}
